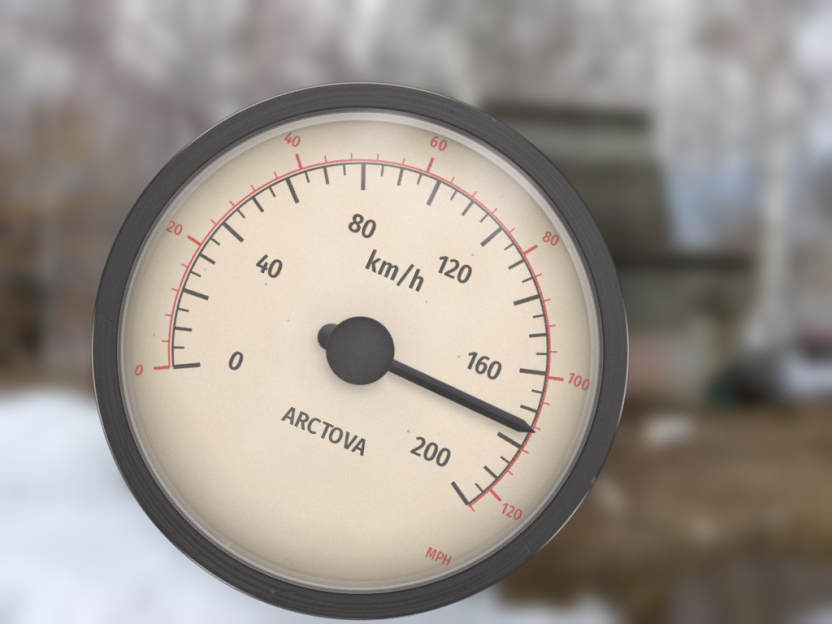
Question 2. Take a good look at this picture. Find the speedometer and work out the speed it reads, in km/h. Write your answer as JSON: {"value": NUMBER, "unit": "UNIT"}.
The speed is {"value": 175, "unit": "km/h"}
